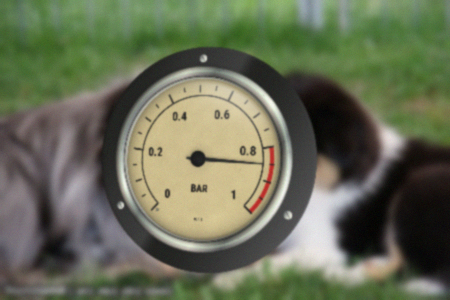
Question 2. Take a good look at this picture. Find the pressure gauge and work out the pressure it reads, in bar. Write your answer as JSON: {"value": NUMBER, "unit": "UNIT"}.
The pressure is {"value": 0.85, "unit": "bar"}
